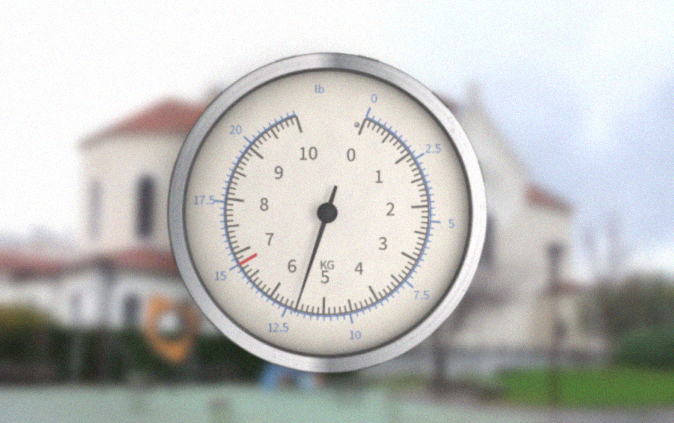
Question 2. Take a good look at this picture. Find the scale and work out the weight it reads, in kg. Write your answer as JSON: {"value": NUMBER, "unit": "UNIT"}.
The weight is {"value": 5.5, "unit": "kg"}
